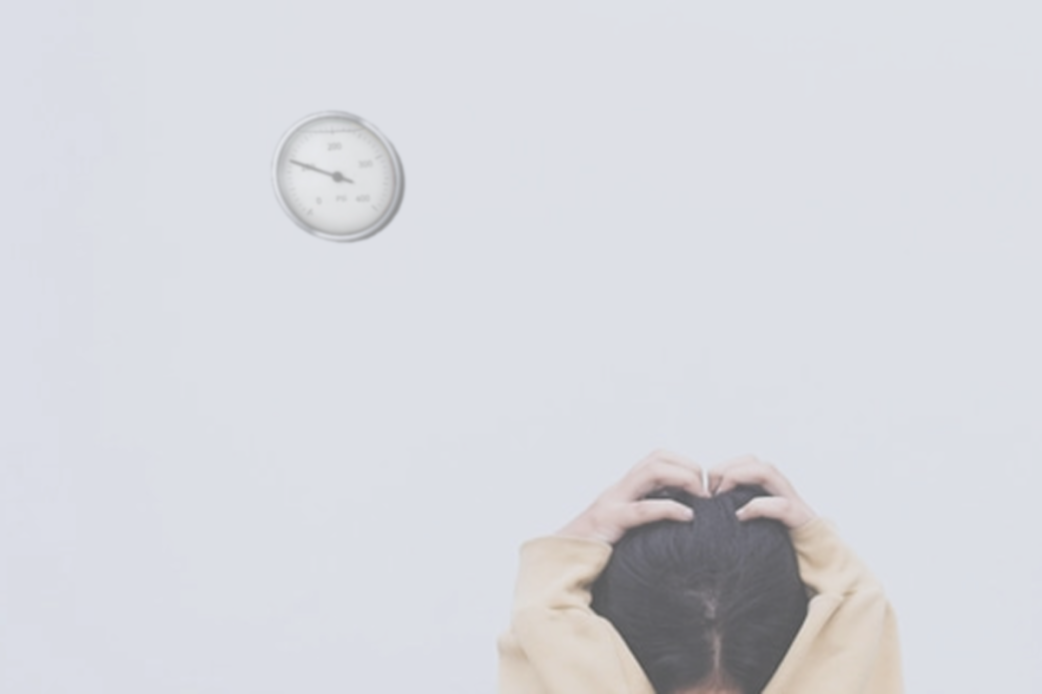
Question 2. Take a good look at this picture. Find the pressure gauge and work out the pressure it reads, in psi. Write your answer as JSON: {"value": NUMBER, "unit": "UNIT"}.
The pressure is {"value": 100, "unit": "psi"}
